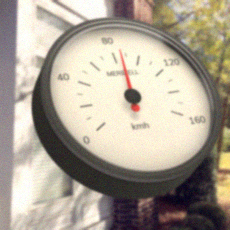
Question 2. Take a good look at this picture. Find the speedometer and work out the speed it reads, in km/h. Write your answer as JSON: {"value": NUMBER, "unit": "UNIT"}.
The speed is {"value": 85, "unit": "km/h"}
